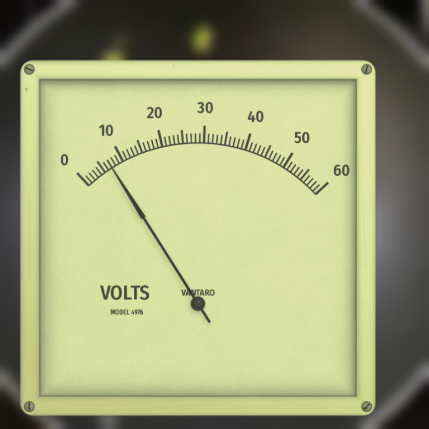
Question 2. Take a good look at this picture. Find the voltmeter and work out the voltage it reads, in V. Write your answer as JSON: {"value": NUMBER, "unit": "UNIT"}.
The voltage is {"value": 7, "unit": "V"}
